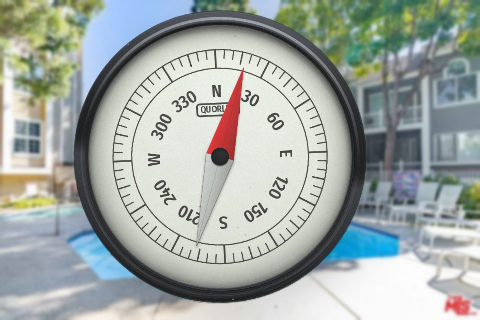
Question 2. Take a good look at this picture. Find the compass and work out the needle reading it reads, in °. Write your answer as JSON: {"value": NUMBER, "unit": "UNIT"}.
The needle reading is {"value": 17.5, "unit": "°"}
